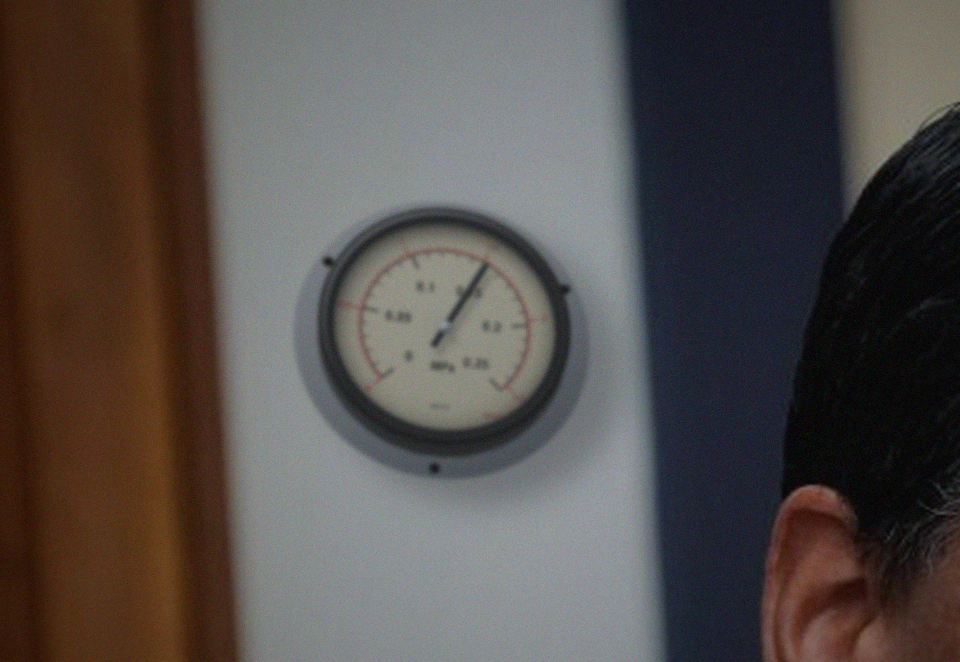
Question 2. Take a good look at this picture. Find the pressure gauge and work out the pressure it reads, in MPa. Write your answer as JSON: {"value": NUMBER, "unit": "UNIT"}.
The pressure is {"value": 0.15, "unit": "MPa"}
